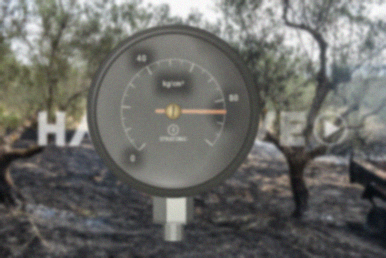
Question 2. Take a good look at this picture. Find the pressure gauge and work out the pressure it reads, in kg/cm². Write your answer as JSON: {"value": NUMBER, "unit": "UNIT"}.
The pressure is {"value": 85, "unit": "kg/cm²"}
